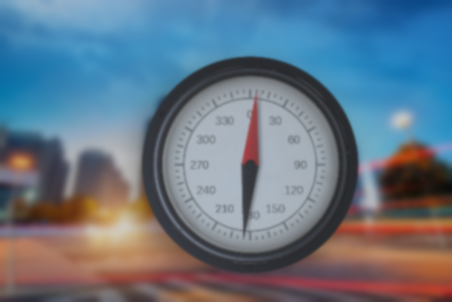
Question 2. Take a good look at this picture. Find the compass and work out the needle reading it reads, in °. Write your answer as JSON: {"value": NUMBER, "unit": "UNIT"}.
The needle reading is {"value": 5, "unit": "°"}
